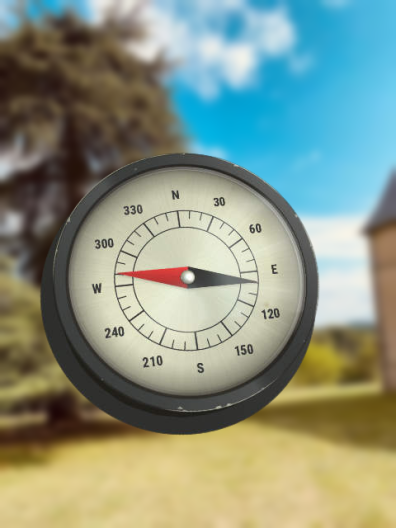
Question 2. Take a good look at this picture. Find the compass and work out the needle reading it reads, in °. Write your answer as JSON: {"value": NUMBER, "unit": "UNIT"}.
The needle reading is {"value": 280, "unit": "°"}
